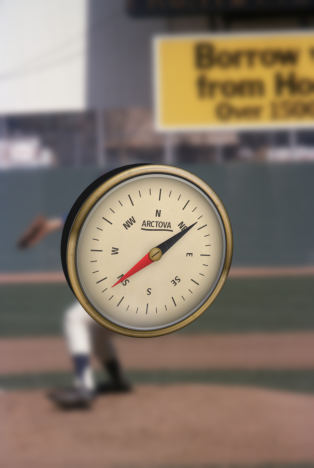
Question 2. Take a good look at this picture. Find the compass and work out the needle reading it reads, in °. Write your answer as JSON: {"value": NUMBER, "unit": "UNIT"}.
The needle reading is {"value": 230, "unit": "°"}
